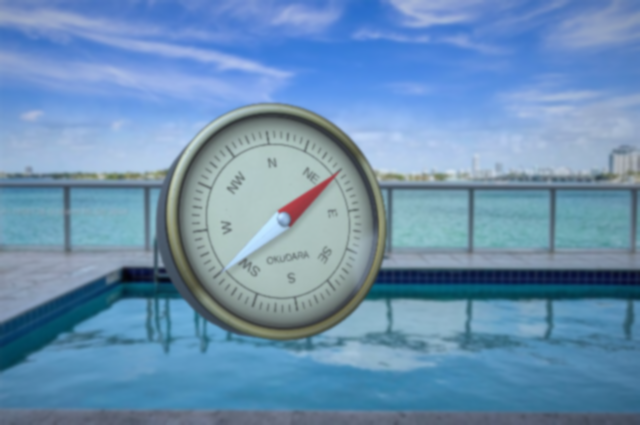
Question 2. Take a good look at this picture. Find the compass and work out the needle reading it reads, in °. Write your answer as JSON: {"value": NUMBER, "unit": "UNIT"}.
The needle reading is {"value": 60, "unit": "°"}
